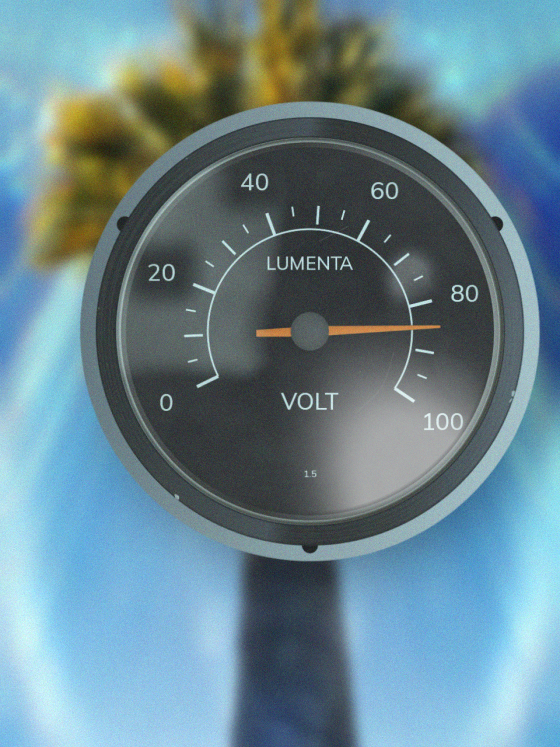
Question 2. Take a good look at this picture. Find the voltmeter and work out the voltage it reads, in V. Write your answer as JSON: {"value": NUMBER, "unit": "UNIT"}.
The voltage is {"value": 85, "unit": "V"}
